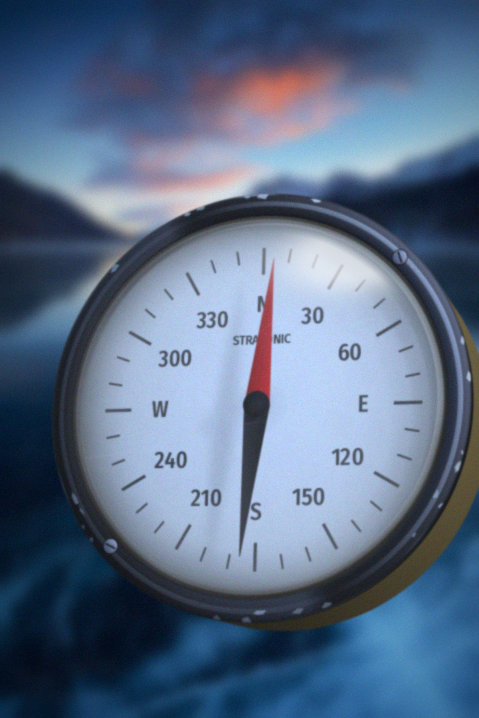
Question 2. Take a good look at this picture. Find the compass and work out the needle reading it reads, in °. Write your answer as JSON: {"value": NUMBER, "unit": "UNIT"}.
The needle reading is {"value": 5, "unit": "°"}
